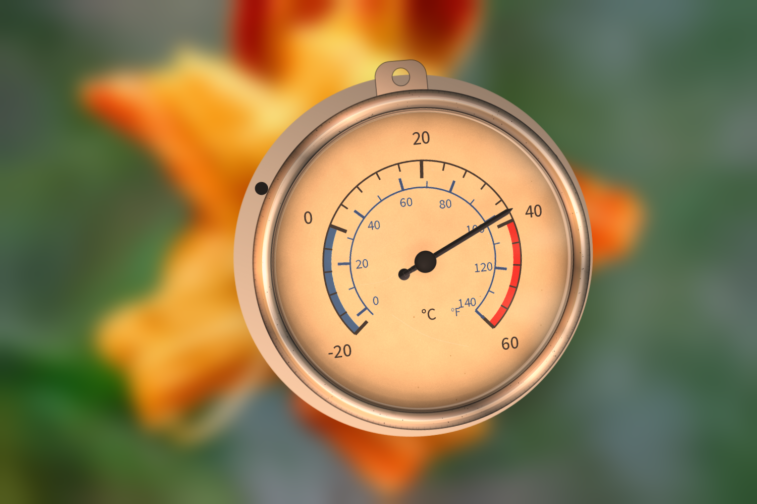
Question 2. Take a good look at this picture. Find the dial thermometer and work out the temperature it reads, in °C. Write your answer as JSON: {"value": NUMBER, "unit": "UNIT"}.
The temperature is {"value": 38, "unit": "°C"}
